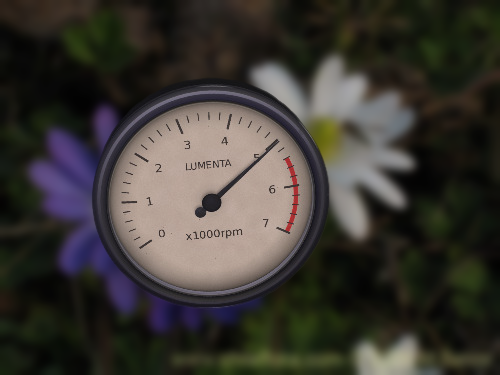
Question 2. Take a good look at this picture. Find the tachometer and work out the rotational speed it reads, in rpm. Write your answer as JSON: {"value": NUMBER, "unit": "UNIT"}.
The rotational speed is {"value": 5000, "unit": "rpm"}
